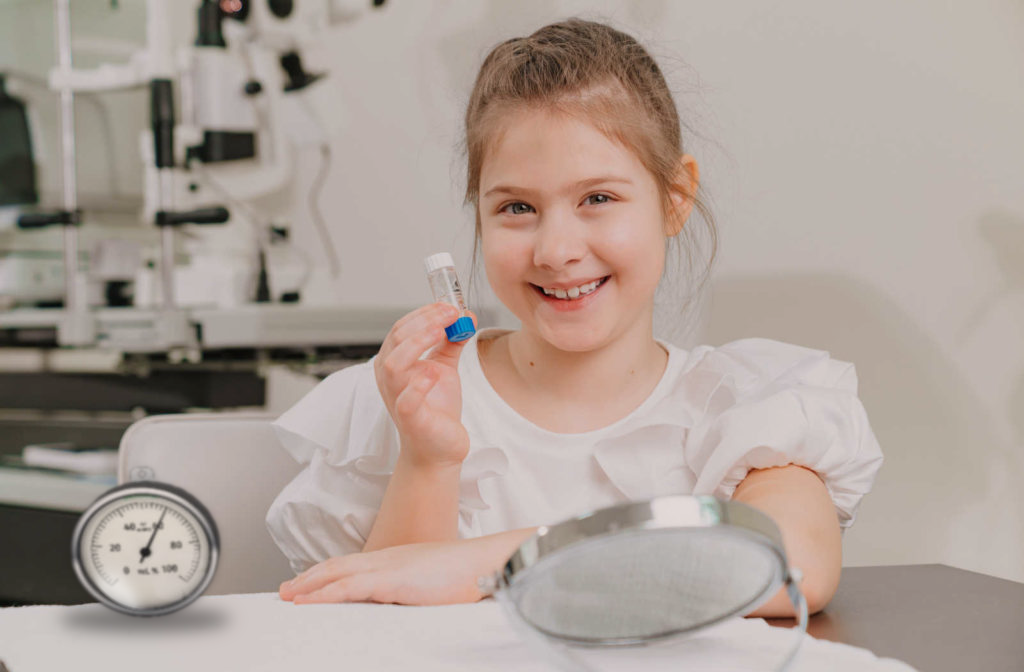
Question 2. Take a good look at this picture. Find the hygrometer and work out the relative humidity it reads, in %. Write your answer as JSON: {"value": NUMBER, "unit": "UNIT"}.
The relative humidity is {"value": 60, "unit": "%"}
